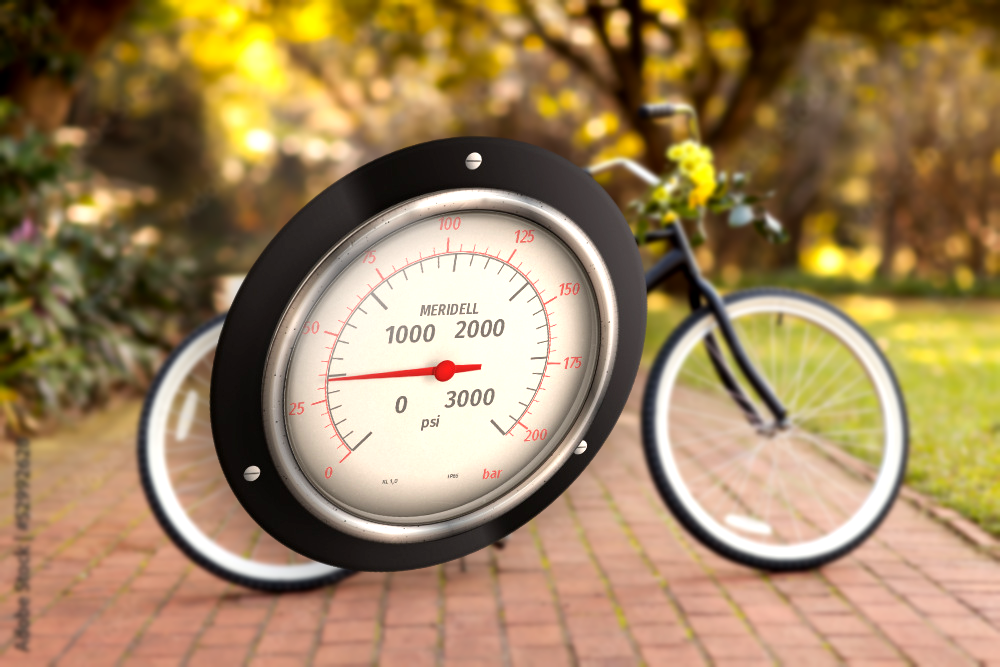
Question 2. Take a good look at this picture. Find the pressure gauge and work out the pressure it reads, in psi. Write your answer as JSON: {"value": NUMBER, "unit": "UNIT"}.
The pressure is {"value": 500, "unit": "psi"}
